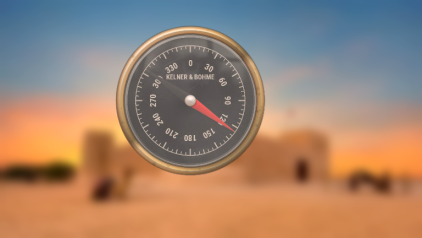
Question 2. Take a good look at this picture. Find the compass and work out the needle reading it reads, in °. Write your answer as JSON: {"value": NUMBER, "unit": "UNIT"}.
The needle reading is {"value": 125, "unit": "°"}
